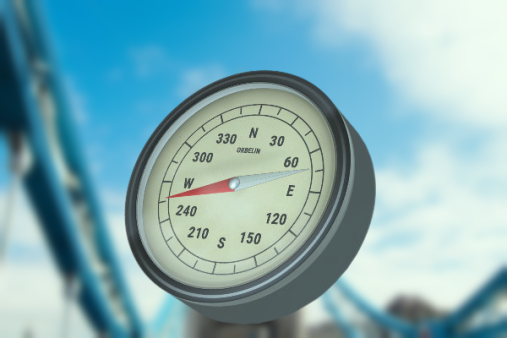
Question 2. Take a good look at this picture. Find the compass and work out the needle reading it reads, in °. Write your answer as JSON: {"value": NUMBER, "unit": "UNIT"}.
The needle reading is {"value": 255, "unit": "°"}
